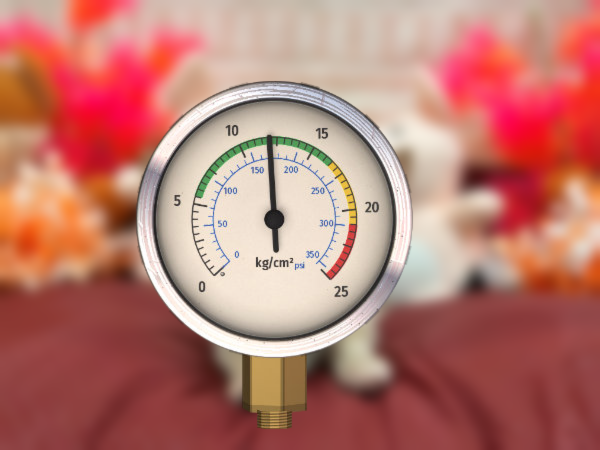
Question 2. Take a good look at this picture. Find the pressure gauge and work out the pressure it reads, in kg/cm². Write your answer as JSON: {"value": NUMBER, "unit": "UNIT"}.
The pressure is {"value": 12, "unit": "kg/cm²"}
